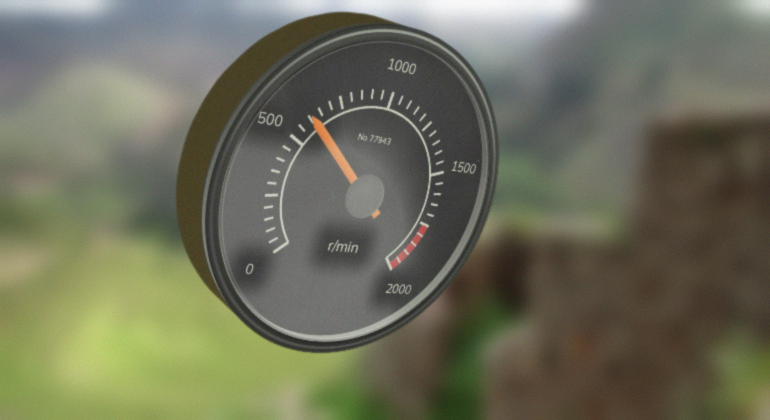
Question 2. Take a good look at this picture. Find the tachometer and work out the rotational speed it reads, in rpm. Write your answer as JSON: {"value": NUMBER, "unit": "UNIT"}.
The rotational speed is {"value": 600, "unit": "rpm"}
